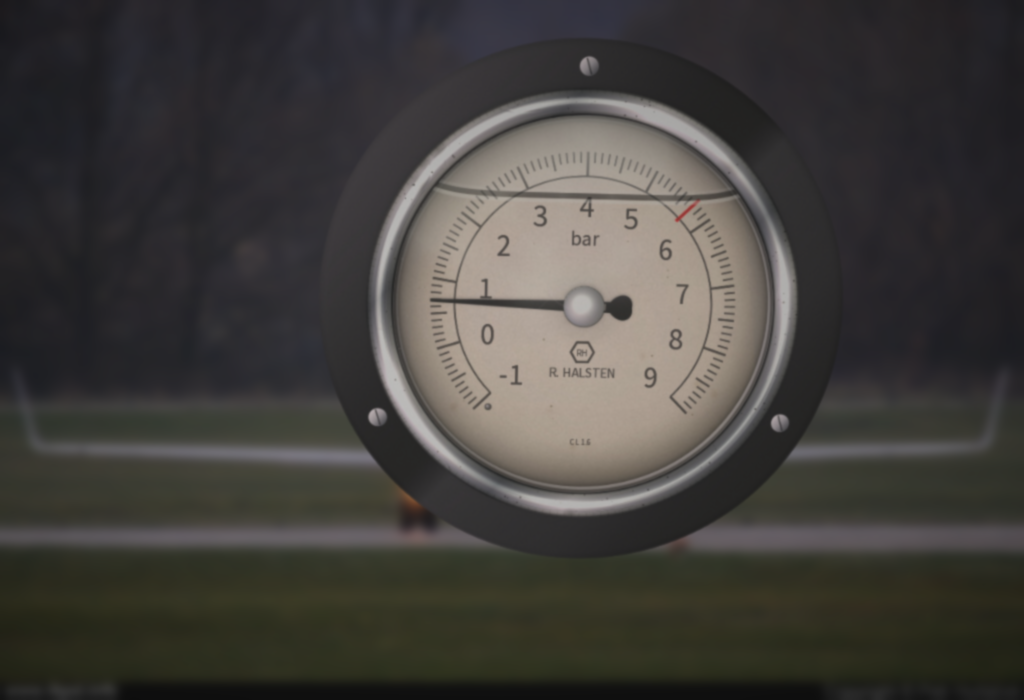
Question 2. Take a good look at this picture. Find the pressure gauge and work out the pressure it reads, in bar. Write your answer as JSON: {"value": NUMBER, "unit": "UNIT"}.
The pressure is {"value": 0.7, "unit": "bar"}
